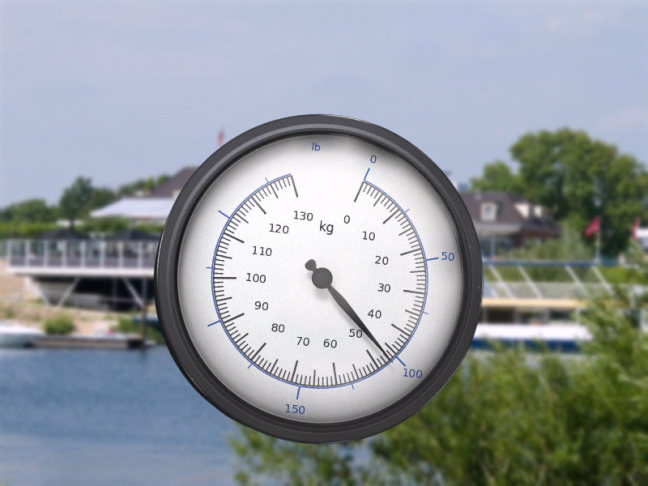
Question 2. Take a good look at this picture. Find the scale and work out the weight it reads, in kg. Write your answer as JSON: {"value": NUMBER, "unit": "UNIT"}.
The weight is {"value": 47, "unit": "kg"}
